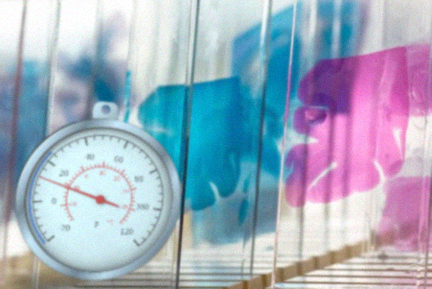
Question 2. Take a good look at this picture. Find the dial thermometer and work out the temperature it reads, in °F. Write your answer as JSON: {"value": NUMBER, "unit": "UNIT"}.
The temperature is {"value": 12, "unit": "°F"}
